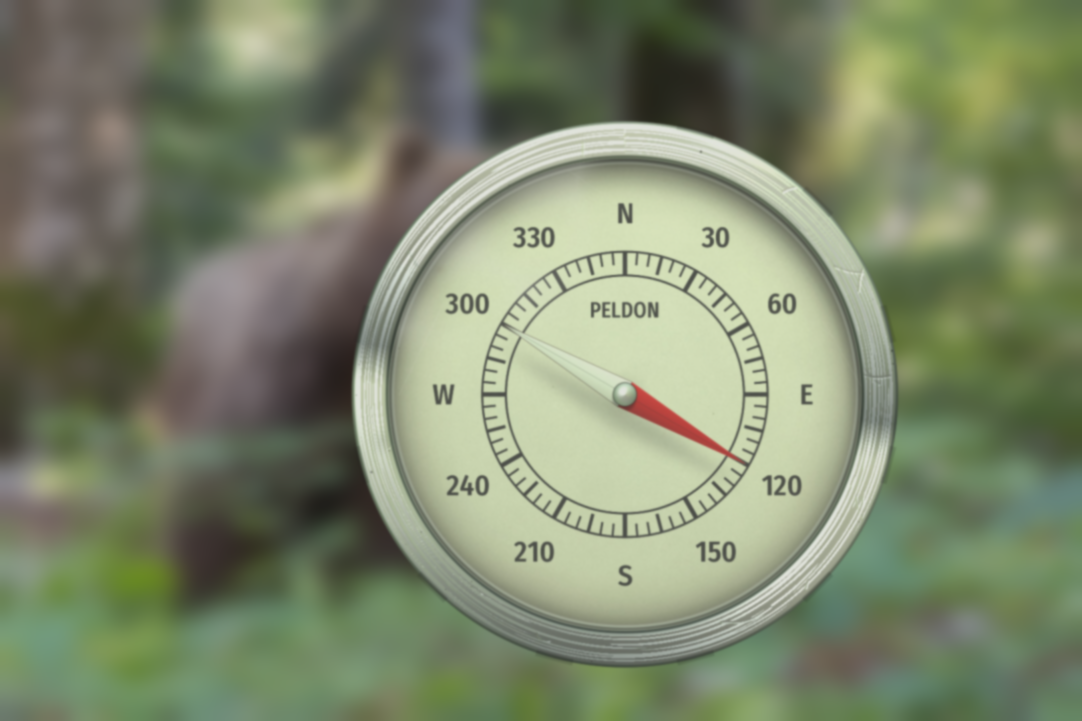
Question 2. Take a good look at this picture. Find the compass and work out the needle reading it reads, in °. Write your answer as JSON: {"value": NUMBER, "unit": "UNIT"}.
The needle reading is {"value": 120, "unit": "°"}
